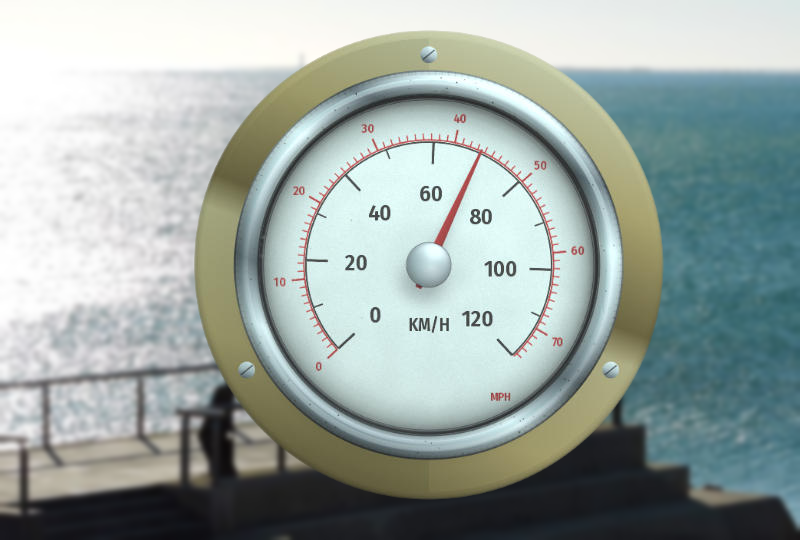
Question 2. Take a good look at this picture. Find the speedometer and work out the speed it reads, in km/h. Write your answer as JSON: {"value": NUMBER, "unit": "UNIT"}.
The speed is {"value": 70, "unit": "km/h"}
